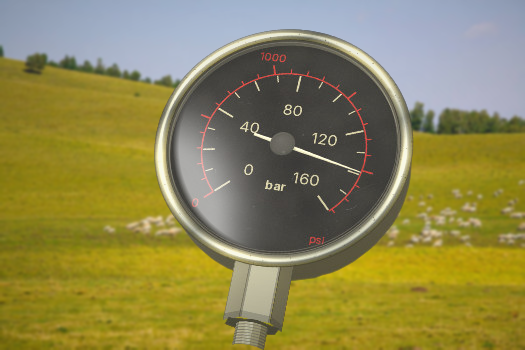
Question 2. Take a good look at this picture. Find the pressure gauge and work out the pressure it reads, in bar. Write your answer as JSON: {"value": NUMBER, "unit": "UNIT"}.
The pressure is {"value": 140, "unit": "bar"}
